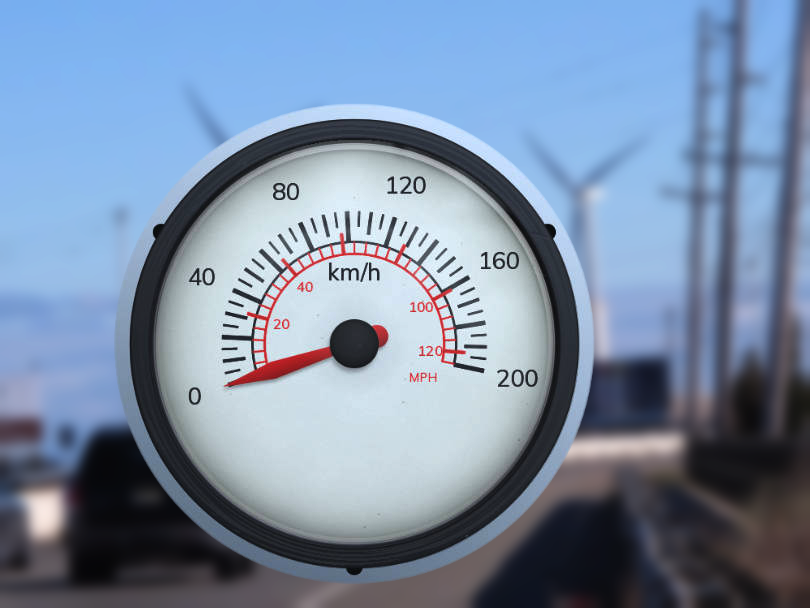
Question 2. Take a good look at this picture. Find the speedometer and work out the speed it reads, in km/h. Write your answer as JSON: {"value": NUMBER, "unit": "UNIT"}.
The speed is {"value": 0, "unit": "km/h"}
